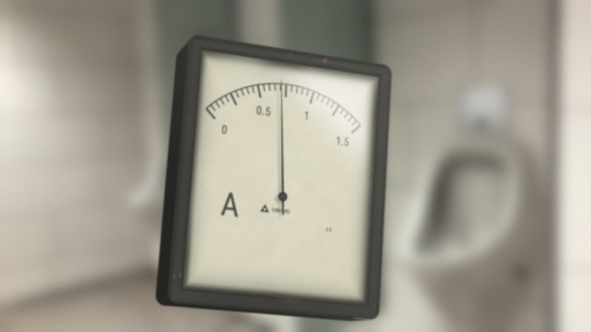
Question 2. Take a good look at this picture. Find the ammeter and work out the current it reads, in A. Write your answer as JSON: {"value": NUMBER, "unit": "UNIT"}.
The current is {"value": 0.7, "unit": "A"}
